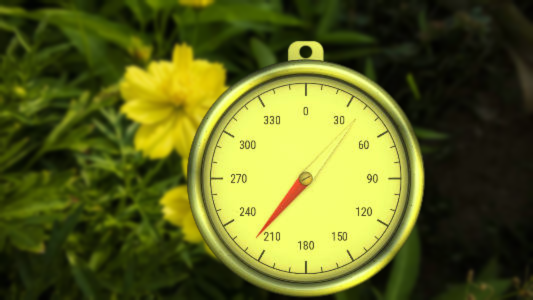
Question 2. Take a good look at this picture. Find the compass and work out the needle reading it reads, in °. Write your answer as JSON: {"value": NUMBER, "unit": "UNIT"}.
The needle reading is {"value": 220, "unit": "°"}
